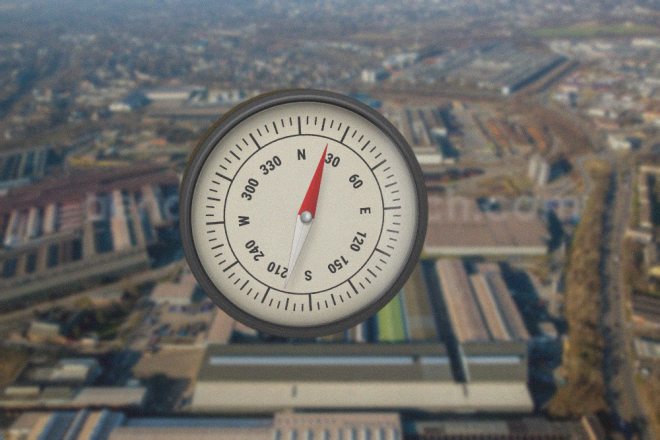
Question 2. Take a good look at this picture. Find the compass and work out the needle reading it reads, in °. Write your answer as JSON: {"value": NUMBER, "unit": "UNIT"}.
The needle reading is {"value": 20, "unit": "°"}
